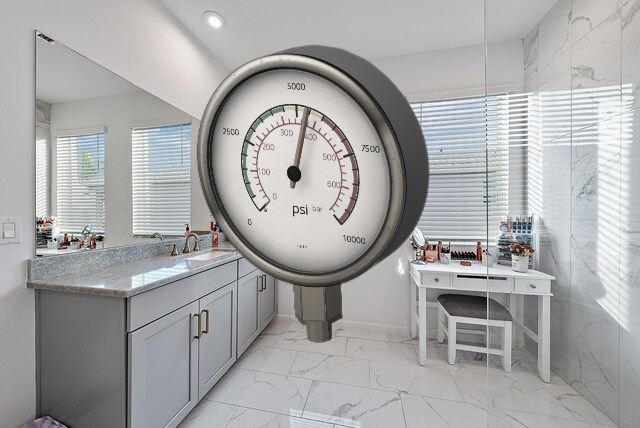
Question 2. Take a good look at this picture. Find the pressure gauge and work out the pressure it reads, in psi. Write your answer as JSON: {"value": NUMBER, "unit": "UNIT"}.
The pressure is {"value": 5500, "unit": "psi"}
